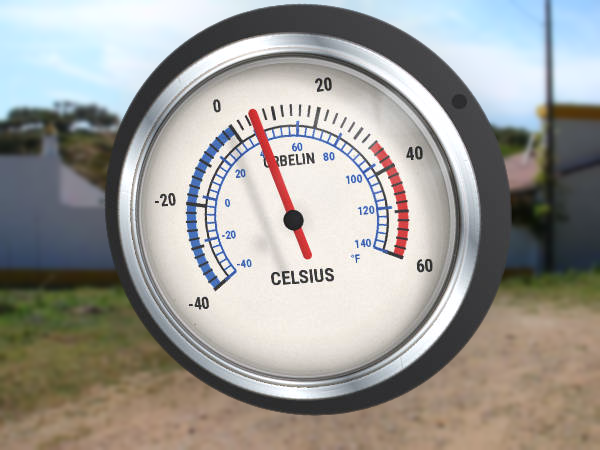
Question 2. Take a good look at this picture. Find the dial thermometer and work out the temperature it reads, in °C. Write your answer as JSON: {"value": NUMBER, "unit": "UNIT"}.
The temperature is {"value": 6, "unit": "°C"}
